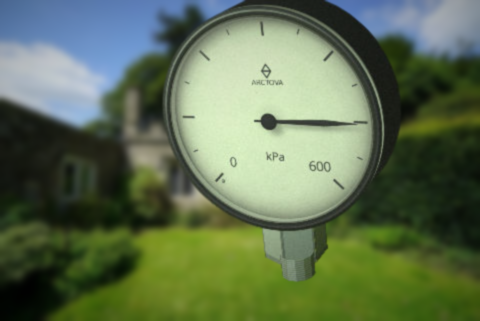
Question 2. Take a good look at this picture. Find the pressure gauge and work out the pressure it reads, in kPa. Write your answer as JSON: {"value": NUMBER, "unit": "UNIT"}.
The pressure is {"value": 500, "unit": "kPa"}
